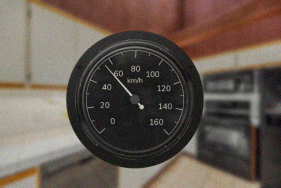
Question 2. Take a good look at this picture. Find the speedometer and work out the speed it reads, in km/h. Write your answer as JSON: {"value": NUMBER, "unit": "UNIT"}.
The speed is {"value": 55, "unit": "km/h"}
